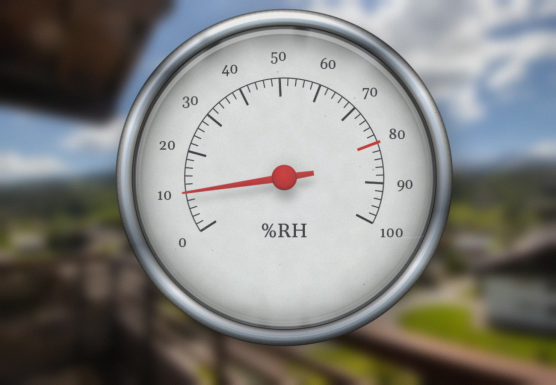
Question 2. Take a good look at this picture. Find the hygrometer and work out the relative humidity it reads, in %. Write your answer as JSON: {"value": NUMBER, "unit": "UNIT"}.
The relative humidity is {"value": 10, "unit": "%"}
